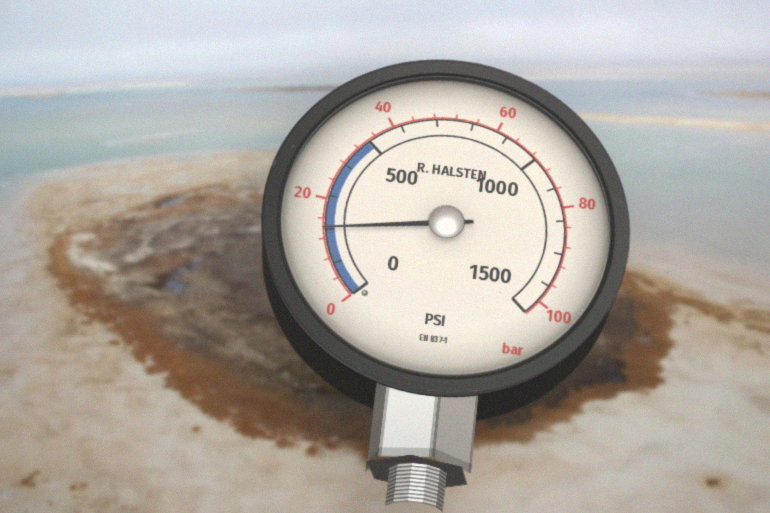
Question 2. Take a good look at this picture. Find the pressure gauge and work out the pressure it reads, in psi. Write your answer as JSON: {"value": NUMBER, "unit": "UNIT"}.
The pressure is {"value": 200, "unit": "psi"}
